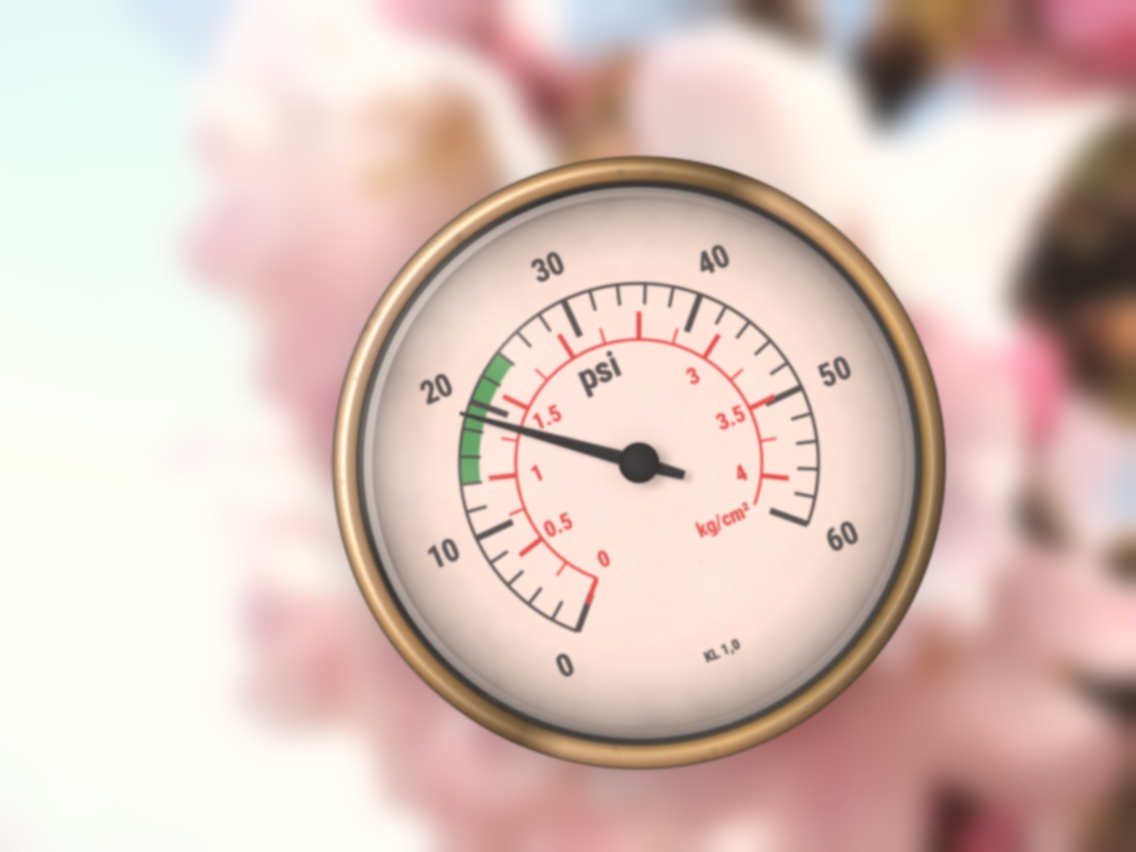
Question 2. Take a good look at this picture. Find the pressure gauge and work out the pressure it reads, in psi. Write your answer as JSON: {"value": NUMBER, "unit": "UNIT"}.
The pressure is {"value": 19, "unit": "psi"}
